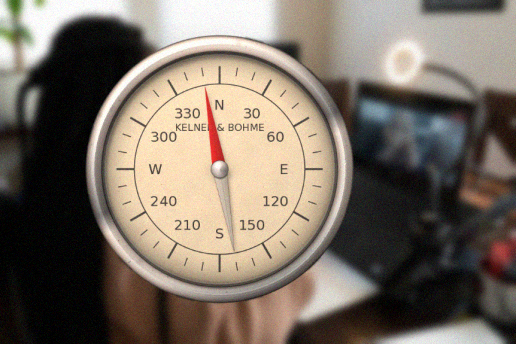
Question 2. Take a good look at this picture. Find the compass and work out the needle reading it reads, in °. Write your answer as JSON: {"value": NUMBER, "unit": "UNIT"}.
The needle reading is {"value": 350, "unit": "°"}
